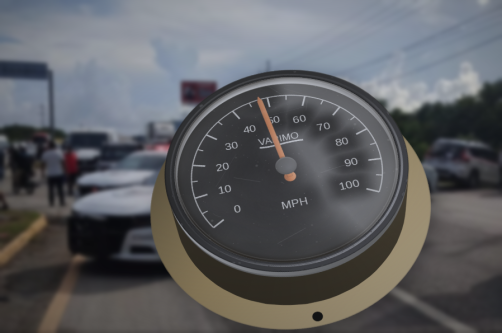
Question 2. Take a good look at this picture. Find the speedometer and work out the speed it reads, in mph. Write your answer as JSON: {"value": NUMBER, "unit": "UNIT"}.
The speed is {"value": 47.5, "unit": "mph"}
